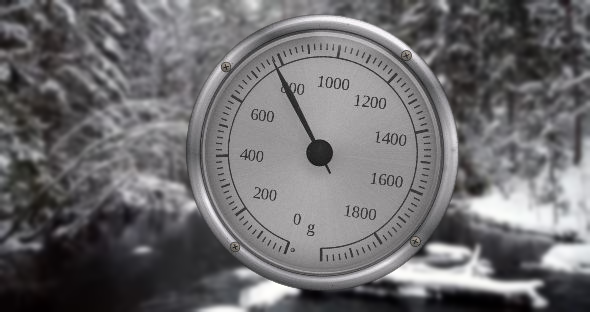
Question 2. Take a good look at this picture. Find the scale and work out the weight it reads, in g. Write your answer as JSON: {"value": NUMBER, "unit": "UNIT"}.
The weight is {"value": 780, "unit": "g"}
